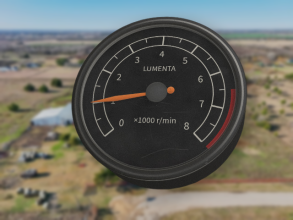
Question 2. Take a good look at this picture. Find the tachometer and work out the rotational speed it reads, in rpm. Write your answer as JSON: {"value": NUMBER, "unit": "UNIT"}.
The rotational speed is {"value": 1000, "unit": "rpm"}
